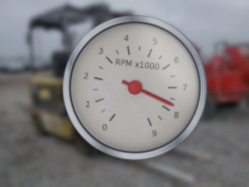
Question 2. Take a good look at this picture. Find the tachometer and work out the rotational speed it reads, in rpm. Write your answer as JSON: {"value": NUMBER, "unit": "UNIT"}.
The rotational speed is {"value": 7750, "unit": "rpm"}
